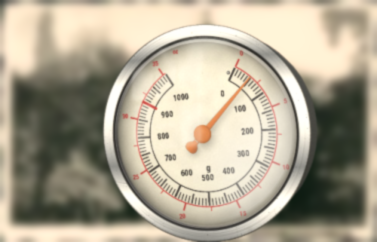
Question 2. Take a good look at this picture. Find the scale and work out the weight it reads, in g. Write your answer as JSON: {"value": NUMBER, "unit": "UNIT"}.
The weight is {"value": 50, "unit": "g"}
